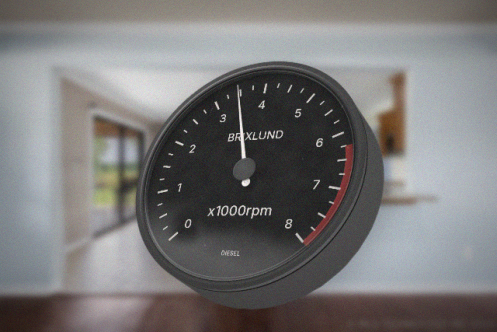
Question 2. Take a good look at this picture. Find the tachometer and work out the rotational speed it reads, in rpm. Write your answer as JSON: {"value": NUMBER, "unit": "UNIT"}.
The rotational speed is {"value": 3500, "unit": "rpm"}
